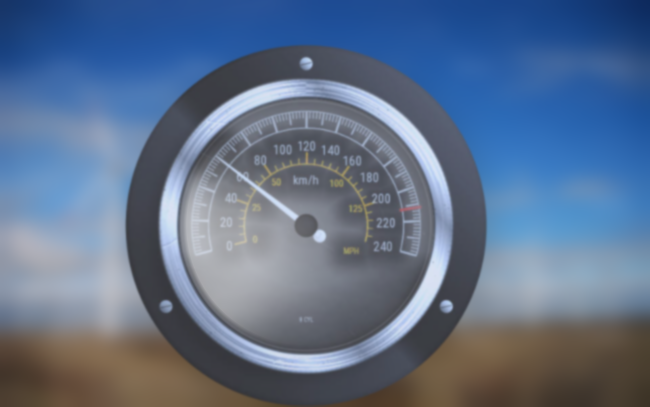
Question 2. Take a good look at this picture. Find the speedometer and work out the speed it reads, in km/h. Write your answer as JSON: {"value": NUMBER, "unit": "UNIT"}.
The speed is {"value": 60, "unit": "km/h"}
